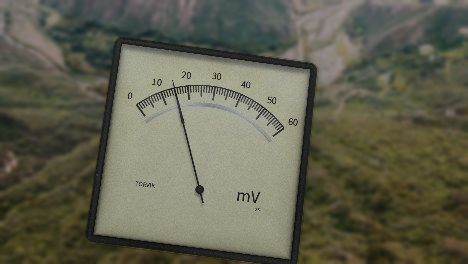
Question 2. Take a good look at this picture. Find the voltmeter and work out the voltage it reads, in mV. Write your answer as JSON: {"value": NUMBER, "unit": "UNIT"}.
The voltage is {"value": 15, "unit": "mV"}
